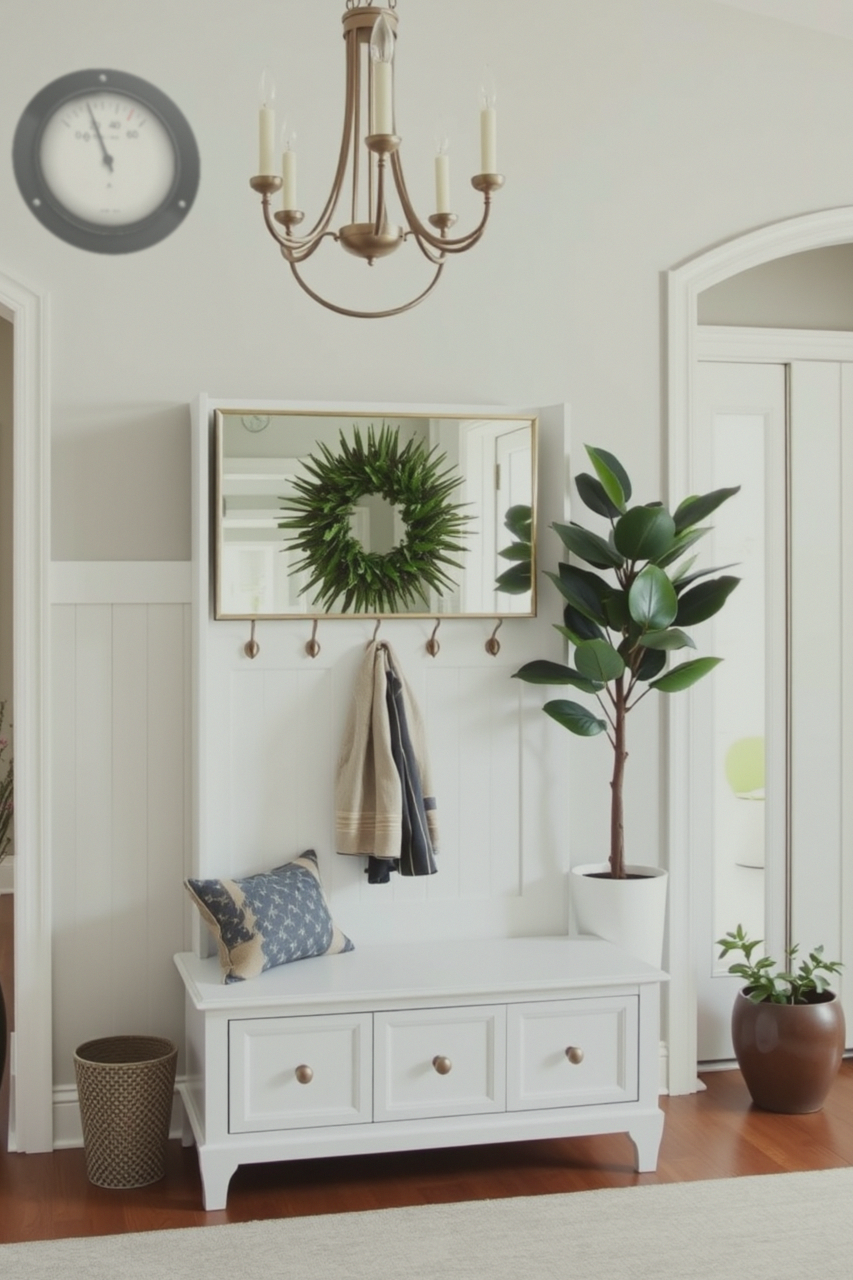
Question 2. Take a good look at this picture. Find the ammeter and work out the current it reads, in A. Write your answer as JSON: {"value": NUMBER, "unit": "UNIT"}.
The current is {"value": 20, "unit": "A"}
